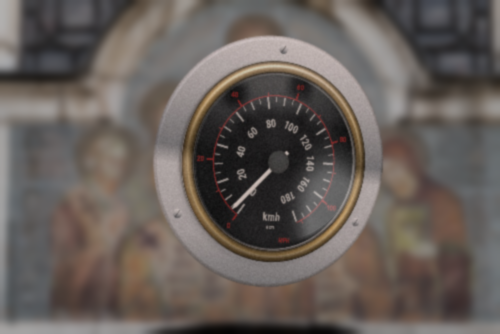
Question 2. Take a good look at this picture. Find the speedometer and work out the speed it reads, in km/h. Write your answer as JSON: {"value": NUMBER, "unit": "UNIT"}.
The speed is {"value": 5, "unit": "km/h"}
